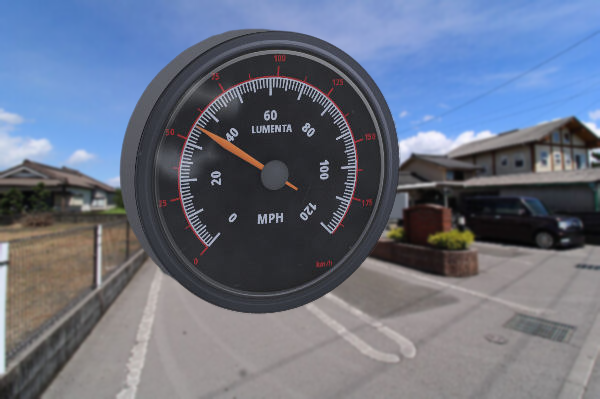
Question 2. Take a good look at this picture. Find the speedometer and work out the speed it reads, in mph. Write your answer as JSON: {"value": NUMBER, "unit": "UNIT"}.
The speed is {"value": 35, "unit": "mph"}
